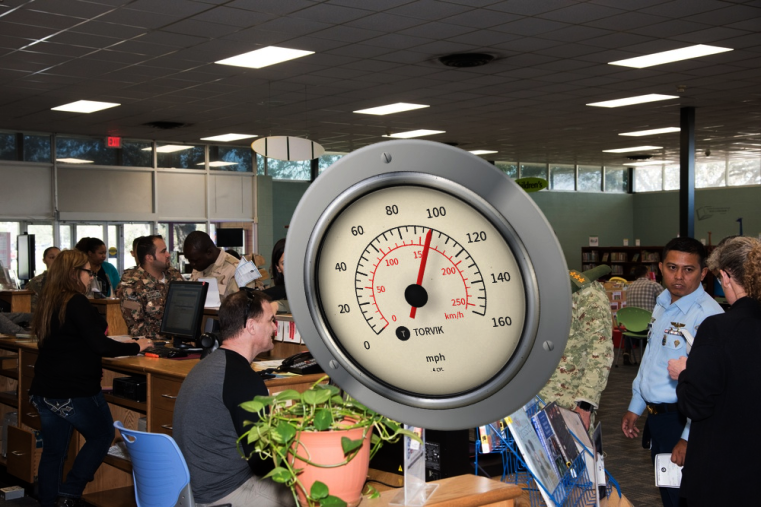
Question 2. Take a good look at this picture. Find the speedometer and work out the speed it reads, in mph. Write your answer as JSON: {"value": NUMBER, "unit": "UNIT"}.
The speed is {"value": 100, "unit": "mph"}
